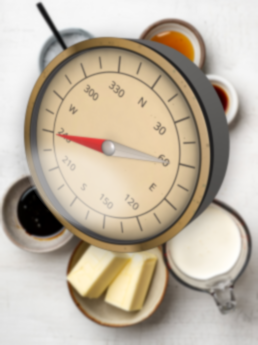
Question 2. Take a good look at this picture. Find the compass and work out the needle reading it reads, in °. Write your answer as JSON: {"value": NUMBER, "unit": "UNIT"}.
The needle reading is {"value": 240, "unit": "°"}
